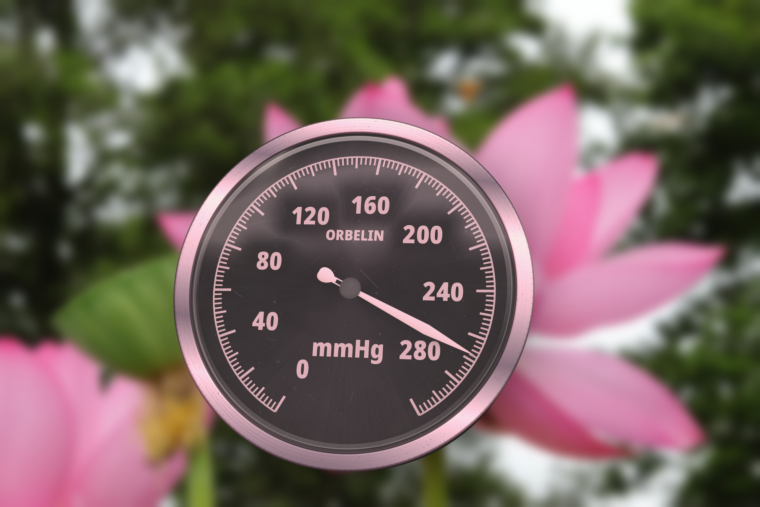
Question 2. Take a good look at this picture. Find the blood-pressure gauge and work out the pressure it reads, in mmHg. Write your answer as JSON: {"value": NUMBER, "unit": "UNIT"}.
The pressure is {"value": 268, "unit": "mmHg"}
